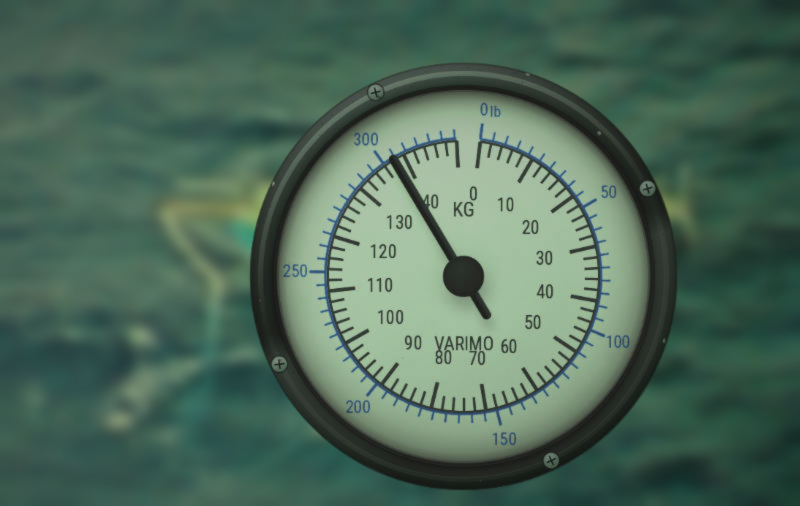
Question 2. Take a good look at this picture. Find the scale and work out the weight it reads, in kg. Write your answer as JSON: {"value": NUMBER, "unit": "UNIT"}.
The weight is {"value": 138, "unit": "kg"}
